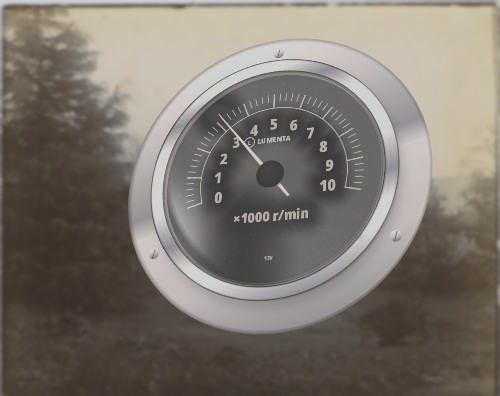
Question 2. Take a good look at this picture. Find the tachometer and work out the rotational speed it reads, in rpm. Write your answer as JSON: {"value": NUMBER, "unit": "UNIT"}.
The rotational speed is {"value": 3200, "unit": "rpm"}
